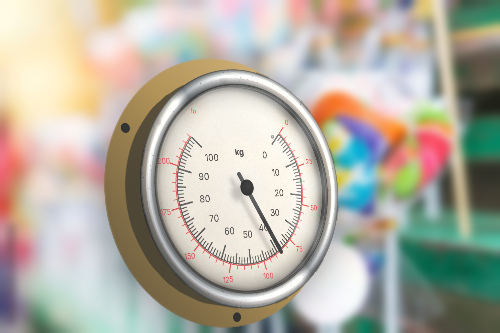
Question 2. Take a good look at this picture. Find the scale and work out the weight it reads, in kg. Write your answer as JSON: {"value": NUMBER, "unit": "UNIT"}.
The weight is {"value": 40, "unit": "kg"}
